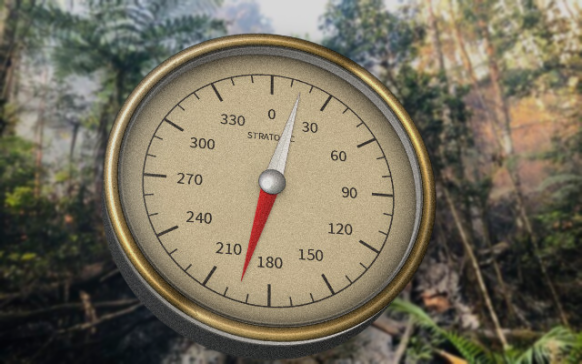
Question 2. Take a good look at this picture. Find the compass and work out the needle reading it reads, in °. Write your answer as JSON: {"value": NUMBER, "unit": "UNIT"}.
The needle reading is {"value": 195, "unit": "°"}
